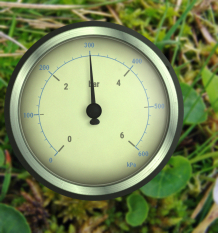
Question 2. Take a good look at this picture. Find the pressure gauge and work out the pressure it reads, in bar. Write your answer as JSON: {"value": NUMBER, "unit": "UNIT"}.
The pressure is {"value": 3, "unit": "bar"}
